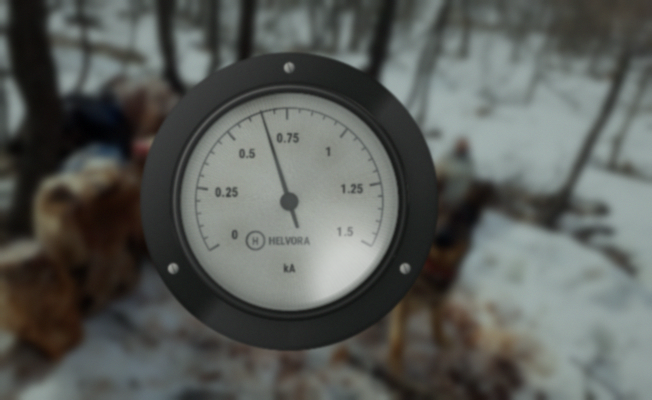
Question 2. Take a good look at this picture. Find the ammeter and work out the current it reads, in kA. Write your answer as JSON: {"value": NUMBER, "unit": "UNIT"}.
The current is {"value": 0.65, "unit": "kA"}
